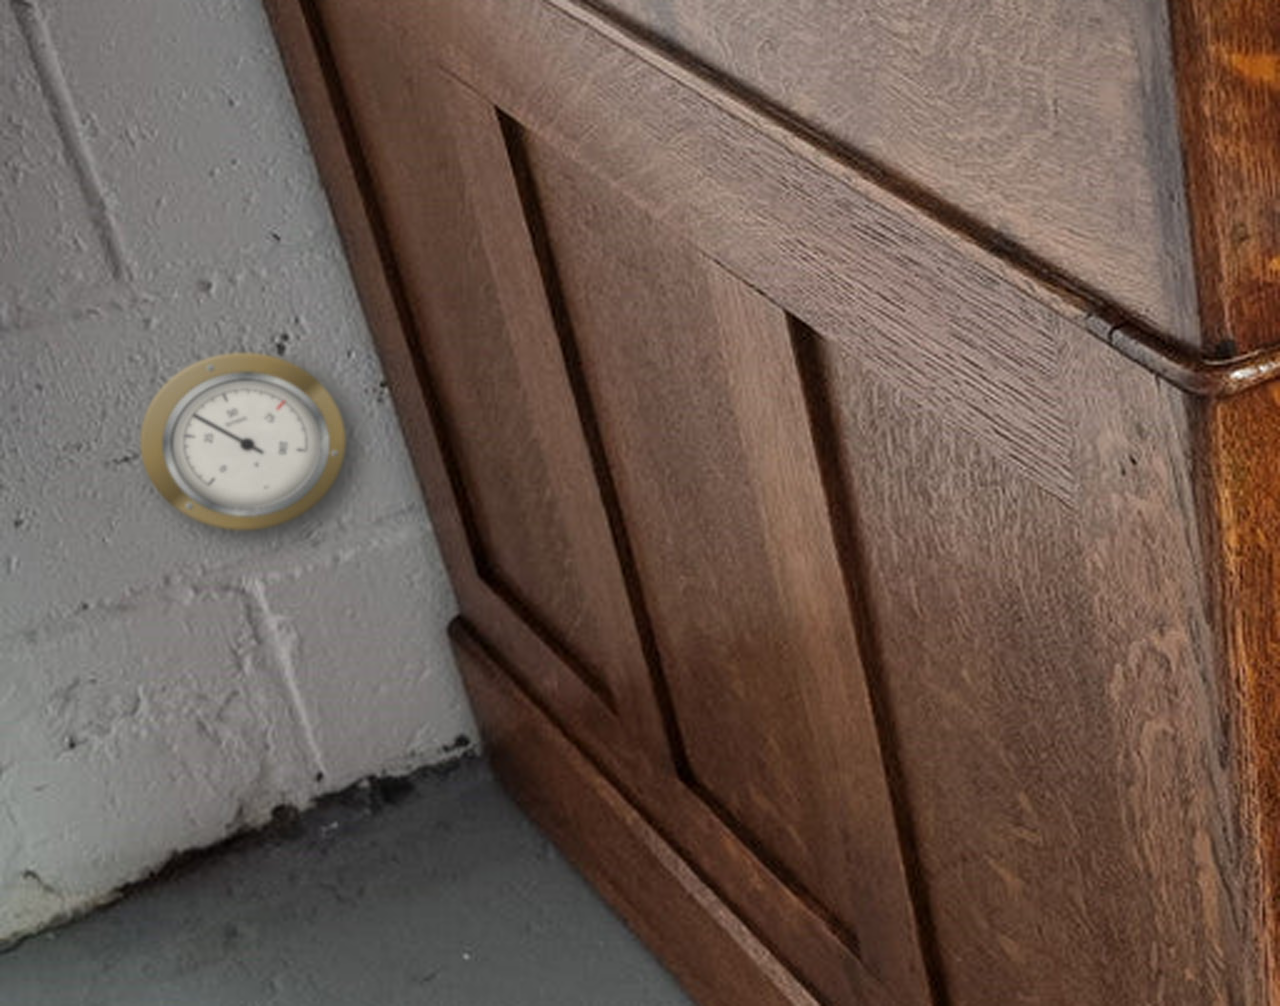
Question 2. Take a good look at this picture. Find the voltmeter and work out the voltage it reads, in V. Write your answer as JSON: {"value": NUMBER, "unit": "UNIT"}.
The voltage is {"value": 35, "unit": "V"}
